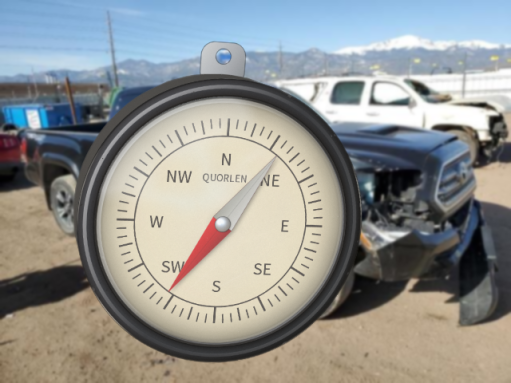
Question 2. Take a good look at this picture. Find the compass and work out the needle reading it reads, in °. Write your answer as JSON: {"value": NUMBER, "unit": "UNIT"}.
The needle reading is {"value": 215, "unit": "°"}
